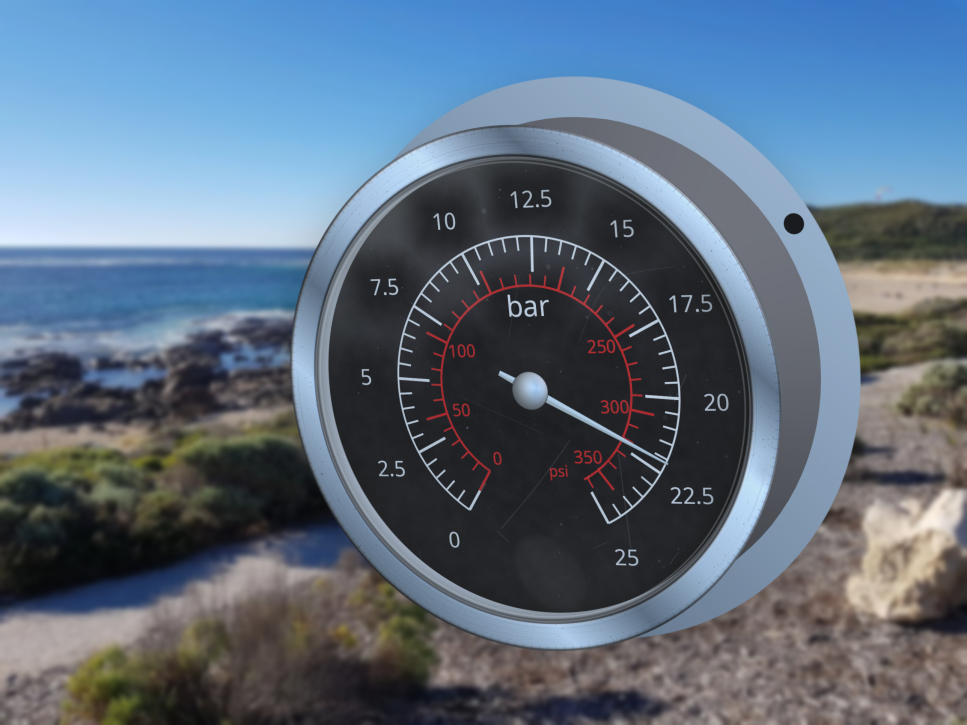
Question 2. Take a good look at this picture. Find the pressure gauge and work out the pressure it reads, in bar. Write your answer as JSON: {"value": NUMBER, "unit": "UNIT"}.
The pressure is {"value": 22, "unit": "bar"}
